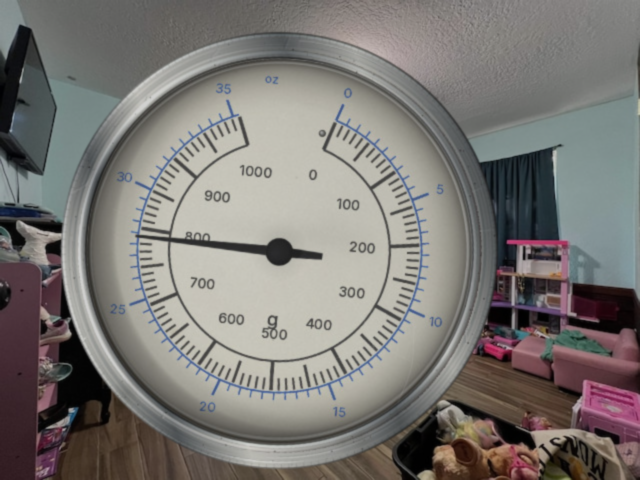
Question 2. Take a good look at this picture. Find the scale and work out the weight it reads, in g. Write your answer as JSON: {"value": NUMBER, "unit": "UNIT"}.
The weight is {"value": 790, "unit": "g"}
